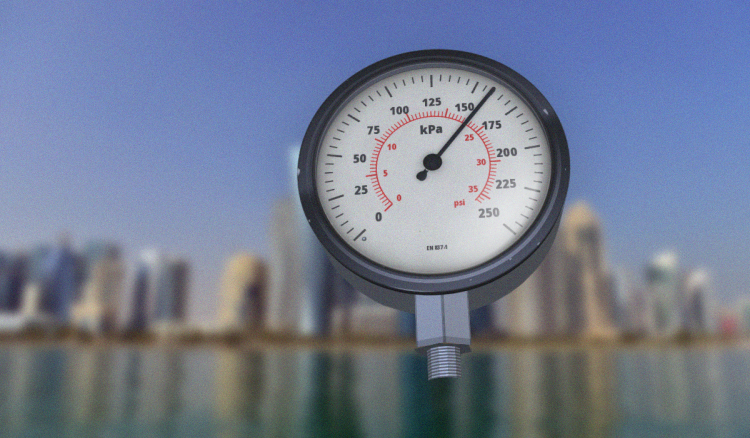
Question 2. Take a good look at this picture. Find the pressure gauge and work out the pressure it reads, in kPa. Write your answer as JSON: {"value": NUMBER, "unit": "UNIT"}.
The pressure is {"value": 160, "unit": "kPa"}
